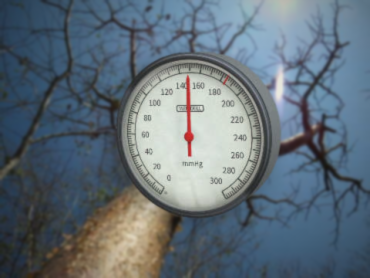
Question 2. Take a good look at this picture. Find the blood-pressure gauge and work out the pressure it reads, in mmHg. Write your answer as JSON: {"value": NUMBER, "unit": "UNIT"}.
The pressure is {"value": 150, "unit": "mmHg"}
